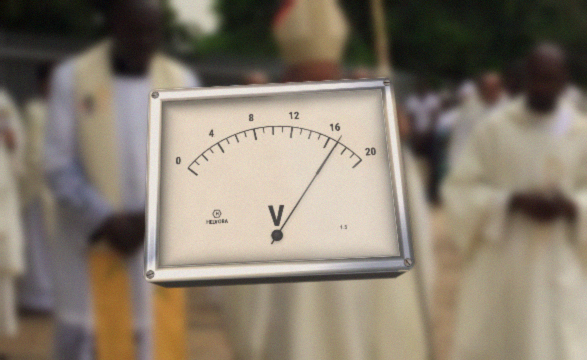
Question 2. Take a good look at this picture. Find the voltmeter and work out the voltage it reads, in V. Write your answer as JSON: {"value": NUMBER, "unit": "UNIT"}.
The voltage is {"value": 17, "unit": "V"}
